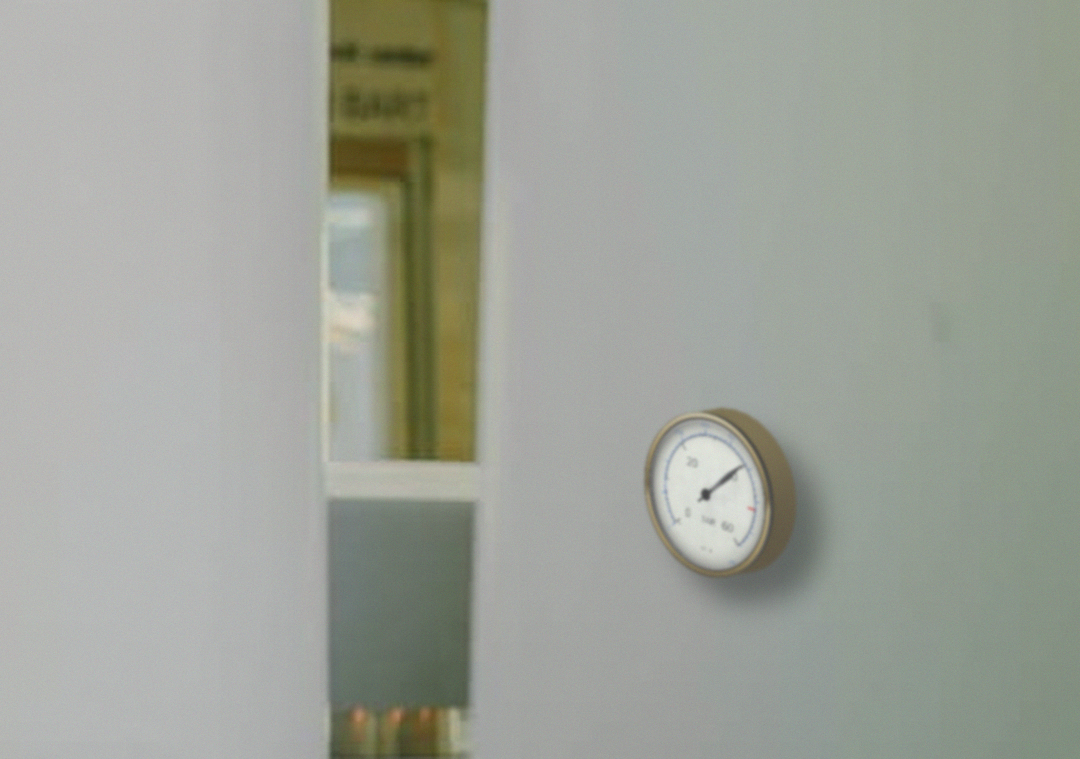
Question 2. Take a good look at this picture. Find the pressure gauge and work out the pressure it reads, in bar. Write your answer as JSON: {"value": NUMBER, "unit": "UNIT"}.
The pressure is {"value": 40, "unit": "bar"}
